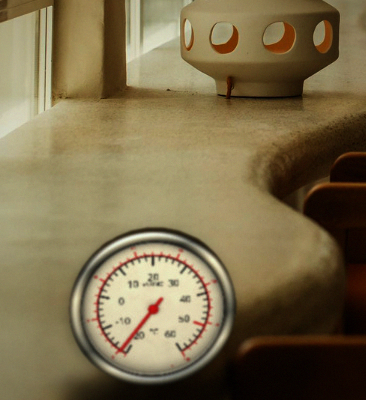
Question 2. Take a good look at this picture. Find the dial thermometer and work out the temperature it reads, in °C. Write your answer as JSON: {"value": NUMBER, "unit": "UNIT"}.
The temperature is {"value": -18, "unit": "°C"}
